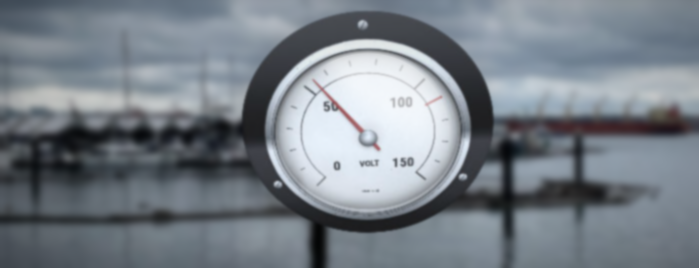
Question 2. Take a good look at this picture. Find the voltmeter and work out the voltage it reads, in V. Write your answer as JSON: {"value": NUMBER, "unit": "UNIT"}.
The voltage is {"value": 55, "unit": "V"}
